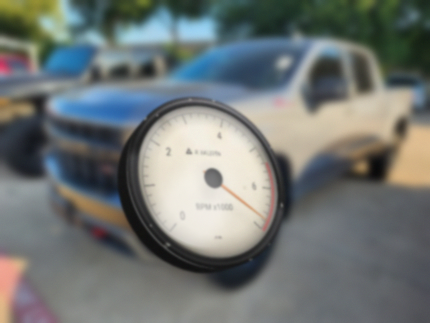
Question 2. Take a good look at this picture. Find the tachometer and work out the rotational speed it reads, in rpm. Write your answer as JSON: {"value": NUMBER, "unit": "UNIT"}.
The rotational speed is {"value": 6800, "unit": "rpm"}
